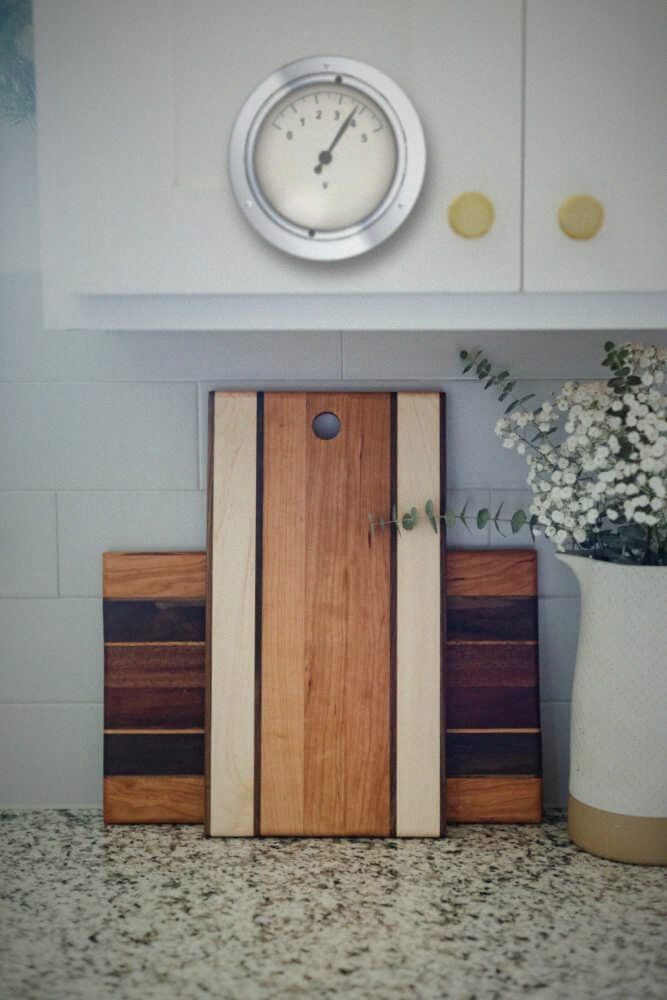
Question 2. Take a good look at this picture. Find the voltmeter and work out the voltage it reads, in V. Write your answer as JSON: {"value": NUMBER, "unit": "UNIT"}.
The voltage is {"value": 3.75, "unit": "V"}
